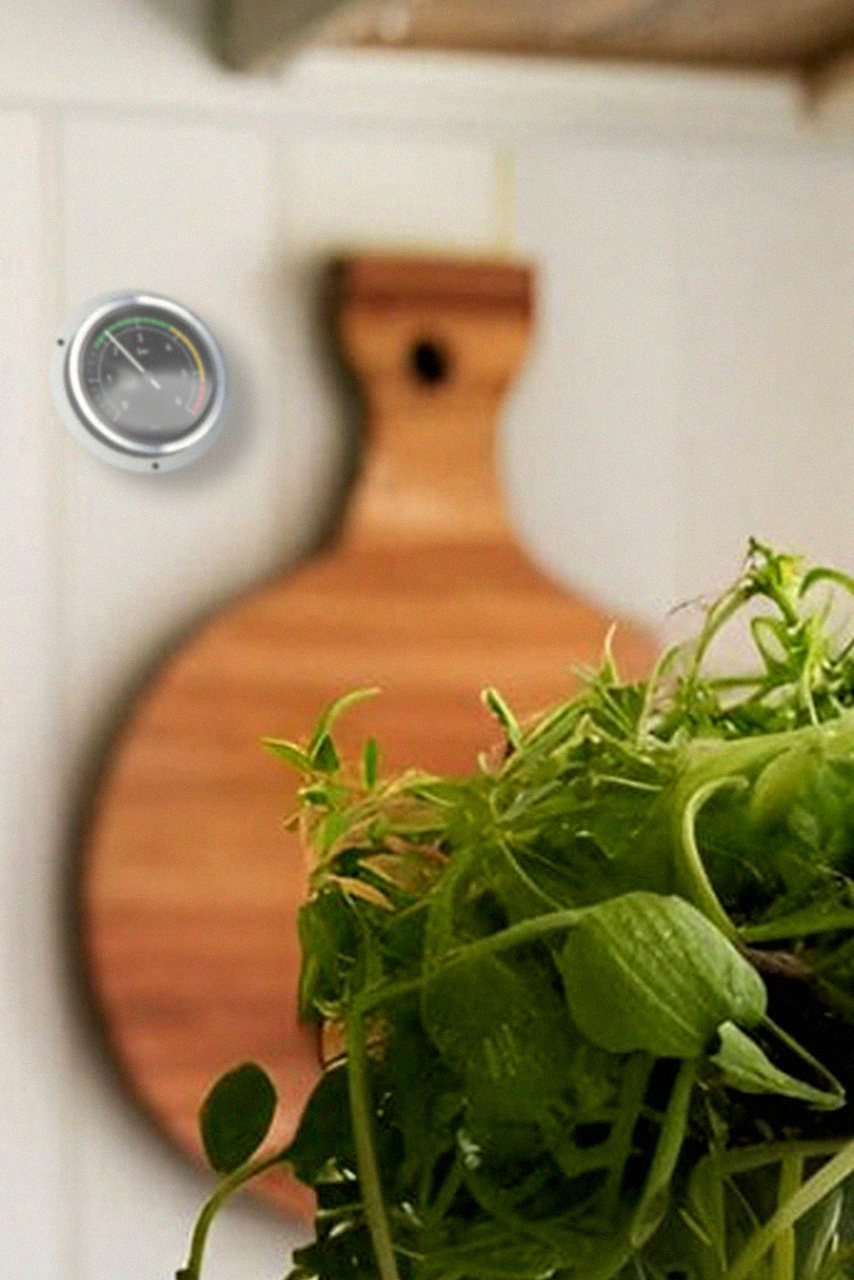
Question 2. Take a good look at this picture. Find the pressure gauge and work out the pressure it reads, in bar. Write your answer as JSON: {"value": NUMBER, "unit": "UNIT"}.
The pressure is {"value": 2.2, "unit": "bar"}
